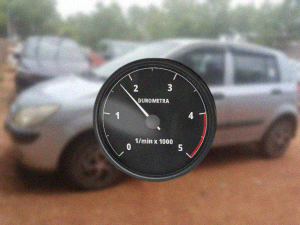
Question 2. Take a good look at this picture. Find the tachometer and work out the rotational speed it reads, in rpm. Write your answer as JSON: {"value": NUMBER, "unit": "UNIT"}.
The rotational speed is {"value": 1750, "unit": "rpm"}
